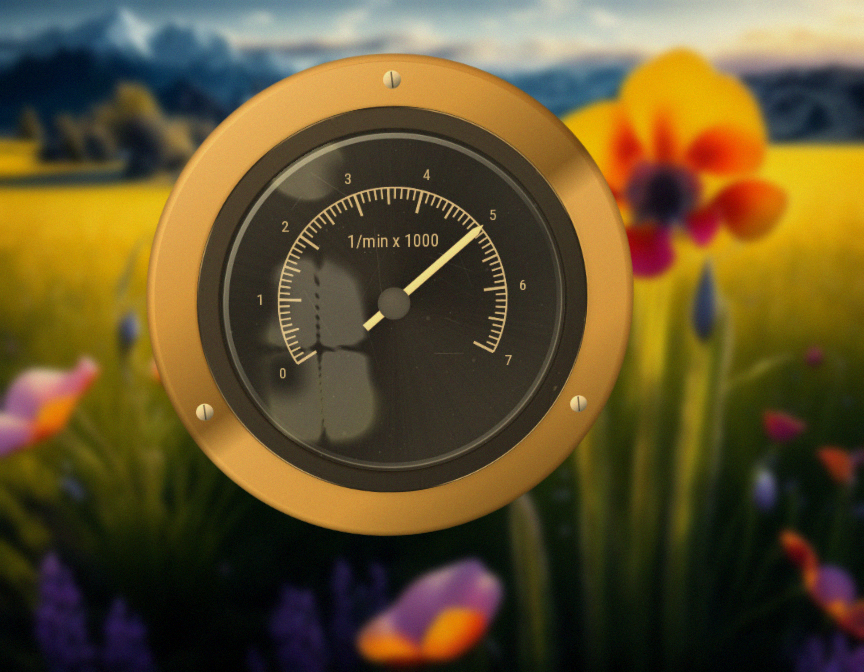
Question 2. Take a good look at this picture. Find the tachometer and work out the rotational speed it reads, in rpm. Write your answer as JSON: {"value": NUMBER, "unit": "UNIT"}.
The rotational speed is {"value": 5000, "unit": "rpm"}
